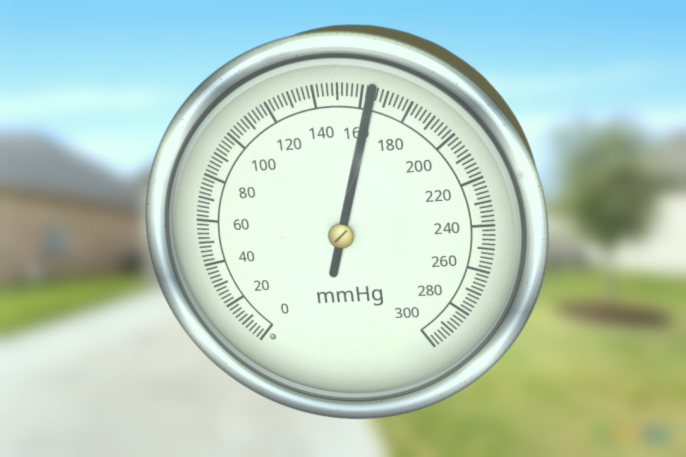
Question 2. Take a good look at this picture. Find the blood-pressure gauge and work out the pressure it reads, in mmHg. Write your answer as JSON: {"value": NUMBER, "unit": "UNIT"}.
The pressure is {"value": 164, "unit": "mmHg"}
